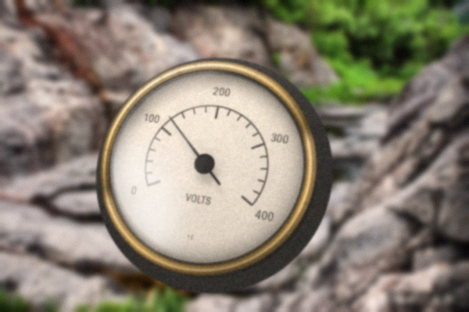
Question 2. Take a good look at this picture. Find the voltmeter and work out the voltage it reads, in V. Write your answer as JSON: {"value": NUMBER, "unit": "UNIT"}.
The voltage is {"value": 120, "unit": "V"}
